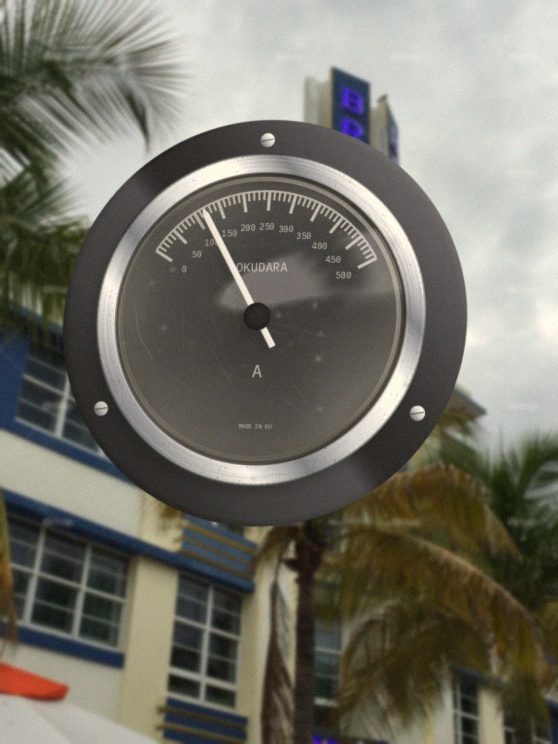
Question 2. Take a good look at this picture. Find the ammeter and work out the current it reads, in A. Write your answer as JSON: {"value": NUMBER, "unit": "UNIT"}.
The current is {"value": 120, "unit": "A"}
